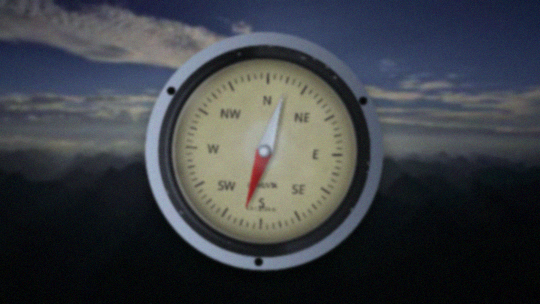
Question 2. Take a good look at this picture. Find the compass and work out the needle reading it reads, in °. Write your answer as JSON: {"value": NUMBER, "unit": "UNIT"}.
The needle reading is {"value": 195, "unit": "°"}
